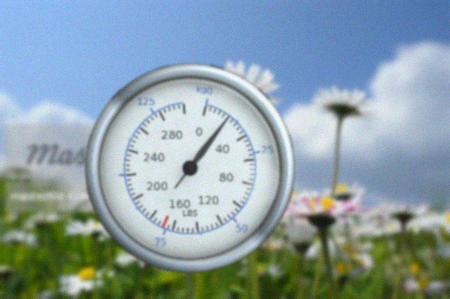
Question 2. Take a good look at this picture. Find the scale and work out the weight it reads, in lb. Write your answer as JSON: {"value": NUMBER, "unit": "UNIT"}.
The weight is {"value": 20, "unit": "lb"}
